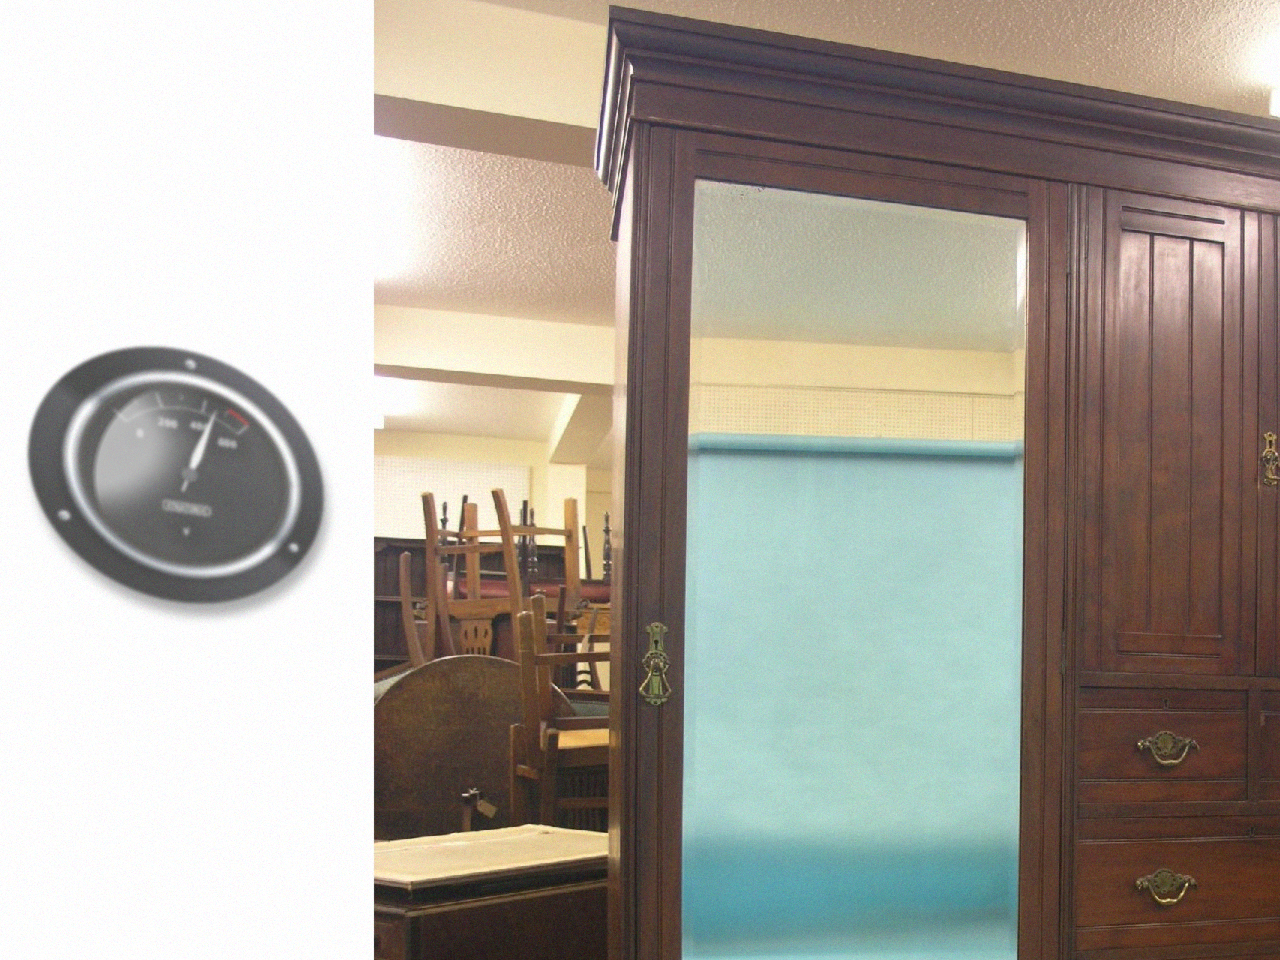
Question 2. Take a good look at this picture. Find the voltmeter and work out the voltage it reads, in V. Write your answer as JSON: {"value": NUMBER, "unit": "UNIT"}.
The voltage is {"value": 450, "unit": "V"}
